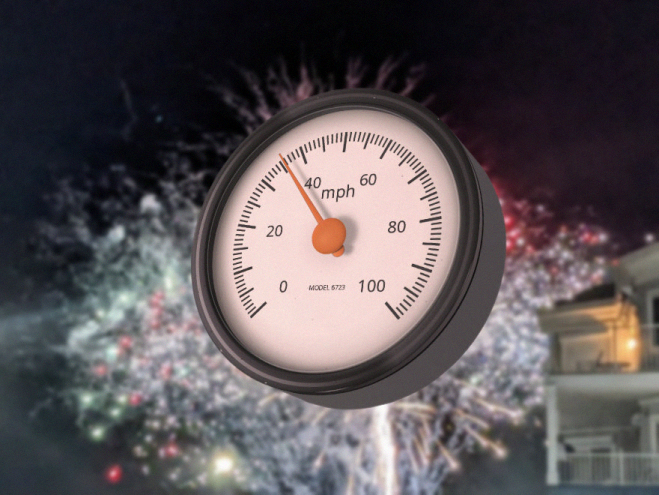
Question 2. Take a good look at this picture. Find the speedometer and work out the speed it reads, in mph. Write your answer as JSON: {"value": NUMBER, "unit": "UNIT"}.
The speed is {"value": 36, "unit": "mph"}
